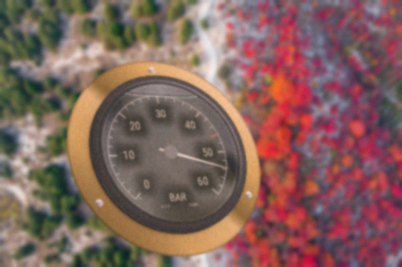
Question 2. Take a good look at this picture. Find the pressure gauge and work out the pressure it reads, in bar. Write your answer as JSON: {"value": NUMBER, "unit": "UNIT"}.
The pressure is {"value": 54, "unit": "bar"}
